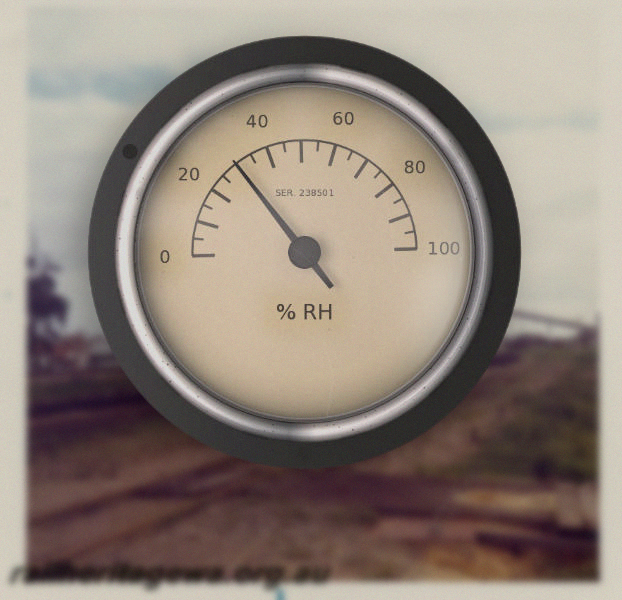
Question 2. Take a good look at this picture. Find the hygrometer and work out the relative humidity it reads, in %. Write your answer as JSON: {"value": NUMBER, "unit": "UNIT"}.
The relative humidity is {"value": 30, "unit": "%"}
